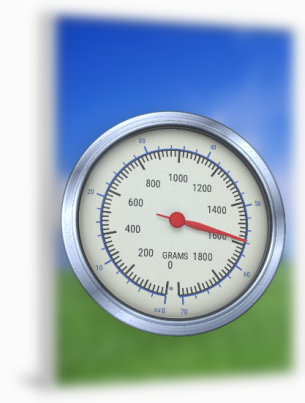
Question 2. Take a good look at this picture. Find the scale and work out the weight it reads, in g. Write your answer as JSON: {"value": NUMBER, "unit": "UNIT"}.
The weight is {"value": 1580, "unit": "g"}
